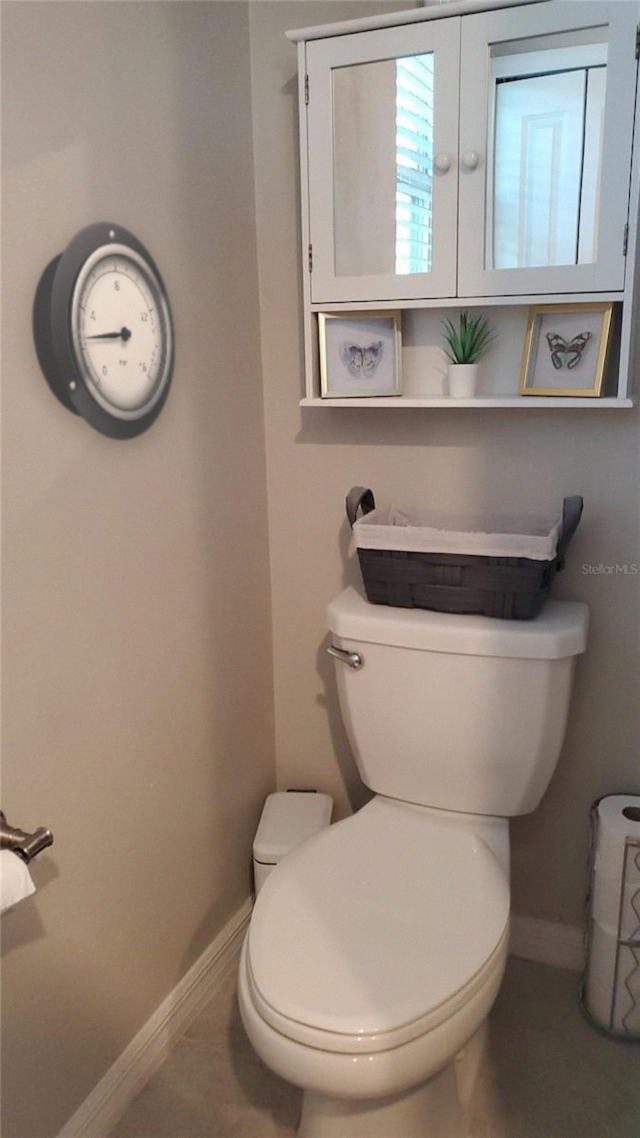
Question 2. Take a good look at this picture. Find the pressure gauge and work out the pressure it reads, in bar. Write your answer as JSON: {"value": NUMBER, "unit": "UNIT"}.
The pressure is {"value": 2.5, "unit": "bar"}
